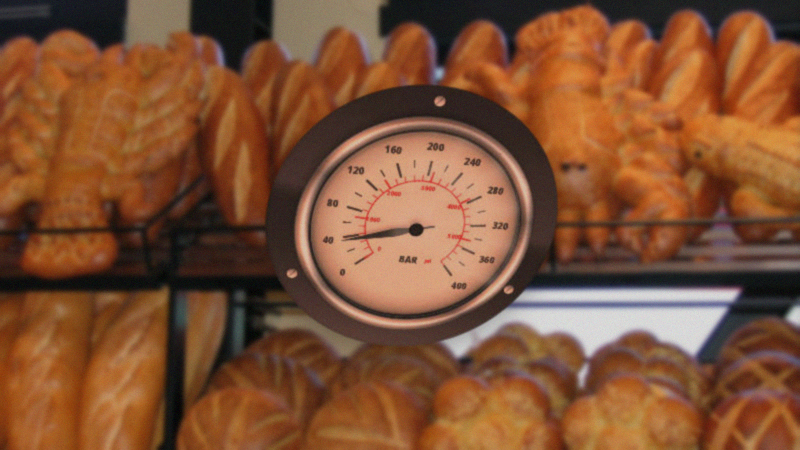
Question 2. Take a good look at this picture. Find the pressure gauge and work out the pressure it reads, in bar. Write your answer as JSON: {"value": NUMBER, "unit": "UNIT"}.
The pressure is {"value": 40, "unit": "bar"}
